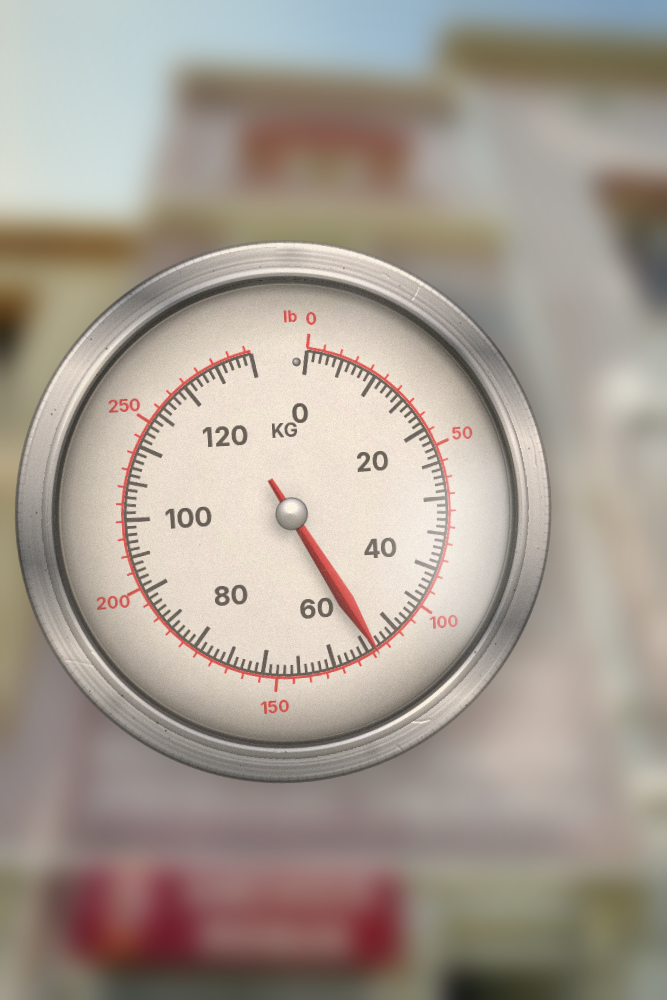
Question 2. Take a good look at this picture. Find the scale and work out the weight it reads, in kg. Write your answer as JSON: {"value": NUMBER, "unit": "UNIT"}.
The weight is {"value": 54, "unit": "kg"}
